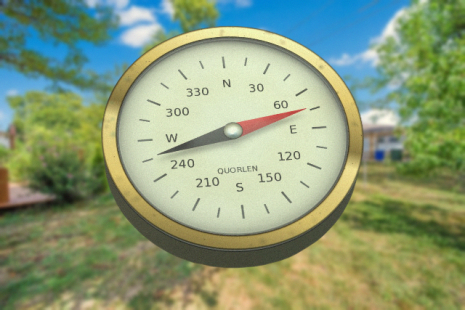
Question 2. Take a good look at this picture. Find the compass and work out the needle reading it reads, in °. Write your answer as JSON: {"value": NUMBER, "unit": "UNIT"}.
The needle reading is {"value": 75, "unit": "°"}
